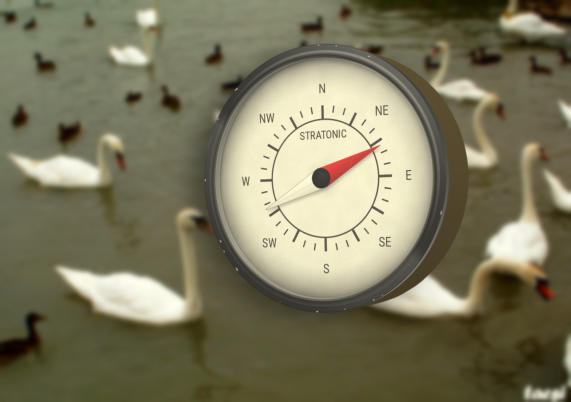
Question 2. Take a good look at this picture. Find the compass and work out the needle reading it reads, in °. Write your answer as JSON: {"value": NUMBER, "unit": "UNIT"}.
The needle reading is {"value": 65, "unit": "°"}
